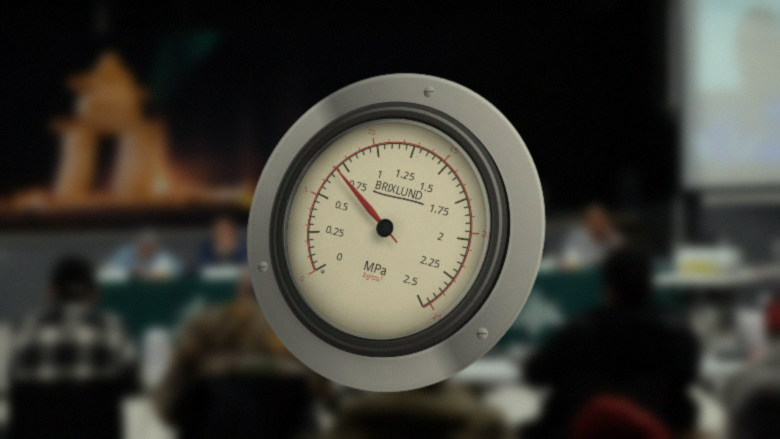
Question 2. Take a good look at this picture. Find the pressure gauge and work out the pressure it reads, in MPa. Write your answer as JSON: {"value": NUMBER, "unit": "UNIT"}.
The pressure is {"value": 0.7, "unit": "MPa"}
